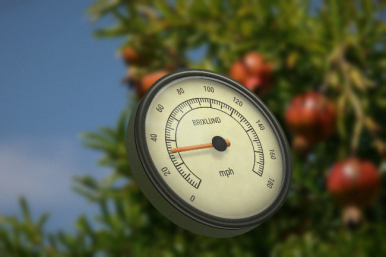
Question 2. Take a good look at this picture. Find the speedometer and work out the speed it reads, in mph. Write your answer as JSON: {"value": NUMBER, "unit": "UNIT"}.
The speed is {"value": 30, "unit": "mph"}
